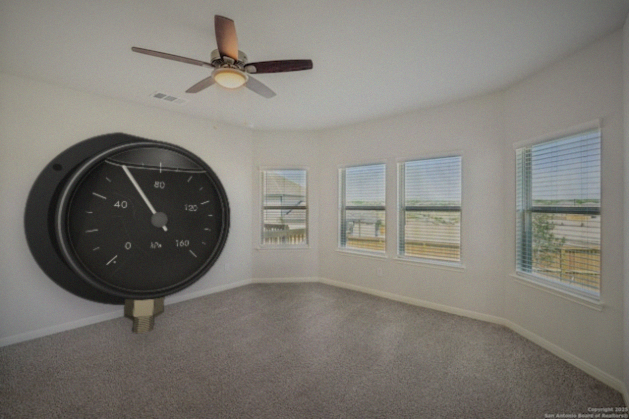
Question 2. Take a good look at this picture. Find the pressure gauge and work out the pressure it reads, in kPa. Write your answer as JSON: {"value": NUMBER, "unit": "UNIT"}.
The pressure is {"value": 60, "unit": "kPa"}
